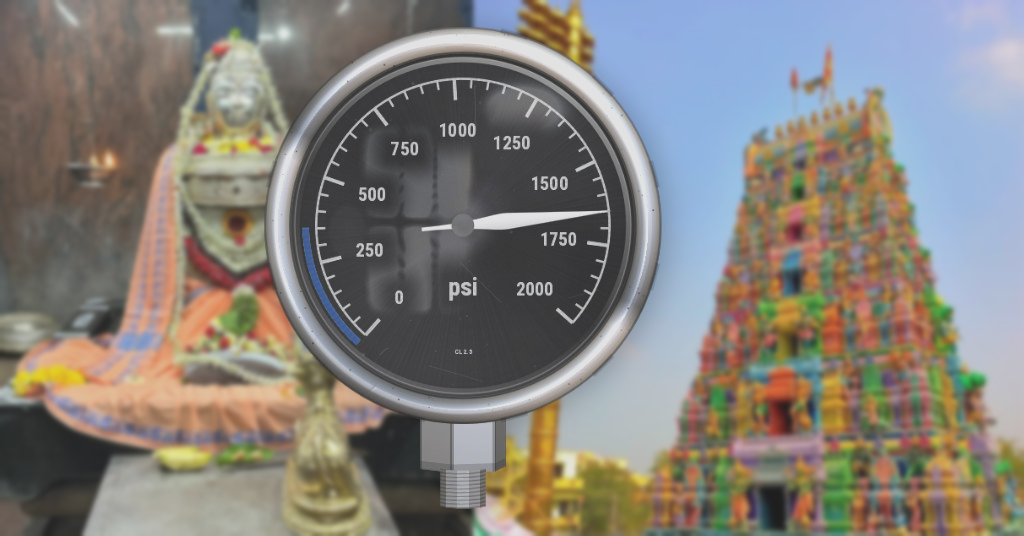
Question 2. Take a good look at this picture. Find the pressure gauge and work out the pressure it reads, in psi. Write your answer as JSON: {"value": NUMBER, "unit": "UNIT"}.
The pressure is {"value": 1650, "unit": "psi"}
